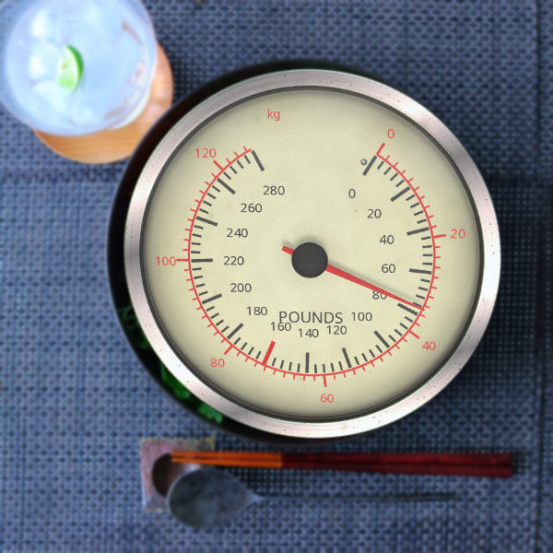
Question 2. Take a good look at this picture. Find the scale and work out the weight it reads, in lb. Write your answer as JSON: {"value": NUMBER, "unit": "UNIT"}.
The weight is {"value": 76, "unit": "lb"}
